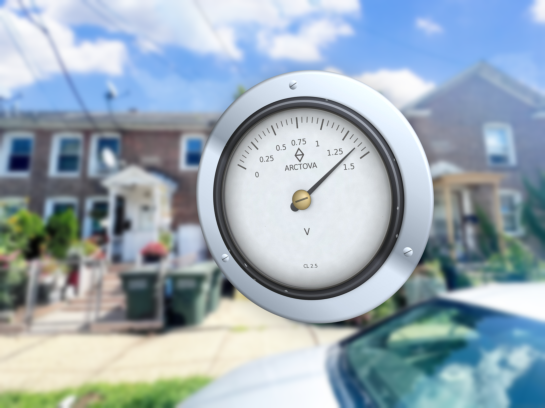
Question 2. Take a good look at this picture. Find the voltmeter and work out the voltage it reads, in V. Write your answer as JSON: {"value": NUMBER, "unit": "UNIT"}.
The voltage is {"value": 1.4, "unit": "V"}
